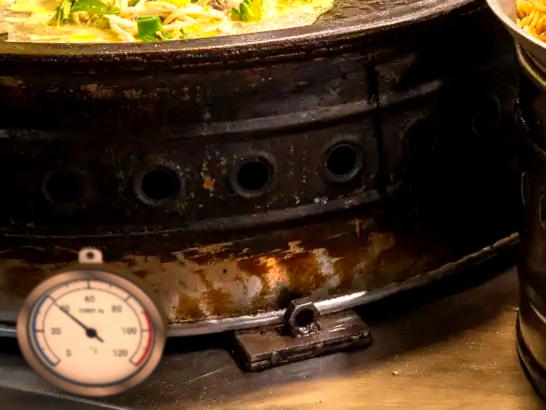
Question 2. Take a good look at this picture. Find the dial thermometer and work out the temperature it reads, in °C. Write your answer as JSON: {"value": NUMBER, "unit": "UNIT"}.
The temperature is {"value": 40, "unit": "°C"}
